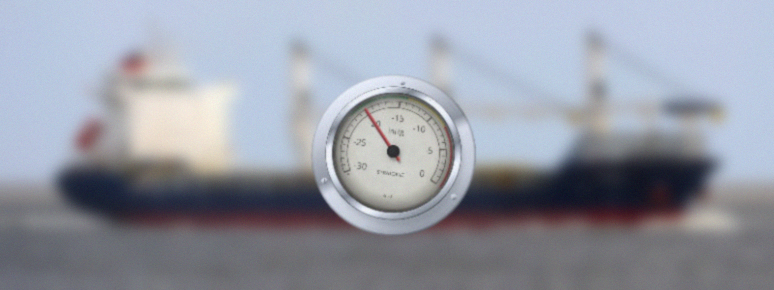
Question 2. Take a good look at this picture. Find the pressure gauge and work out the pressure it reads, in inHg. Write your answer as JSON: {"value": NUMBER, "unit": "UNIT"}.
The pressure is {"value": -20, "unit": "inHg"}
